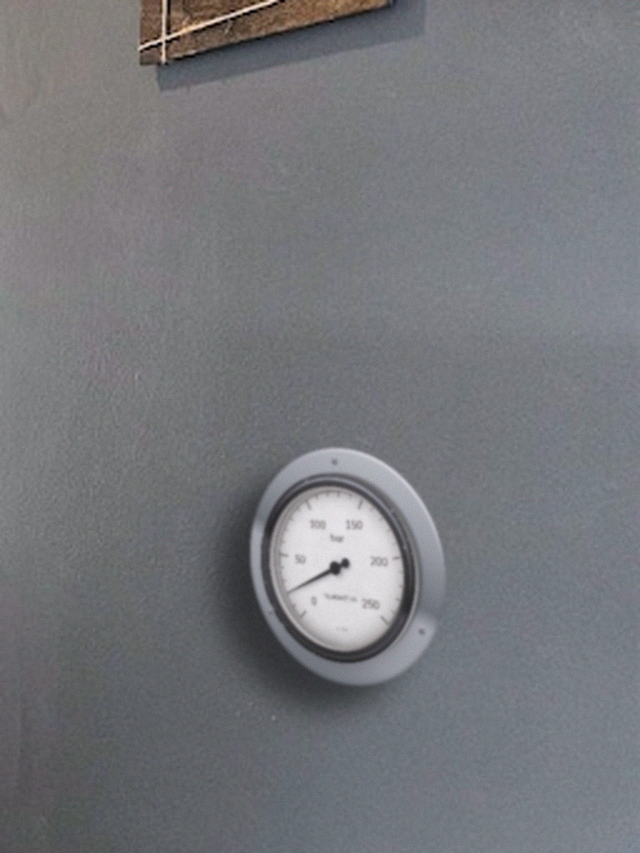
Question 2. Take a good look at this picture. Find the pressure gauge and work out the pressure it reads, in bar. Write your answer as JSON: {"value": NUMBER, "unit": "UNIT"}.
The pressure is {"value": 20, "unit": "bar"}
